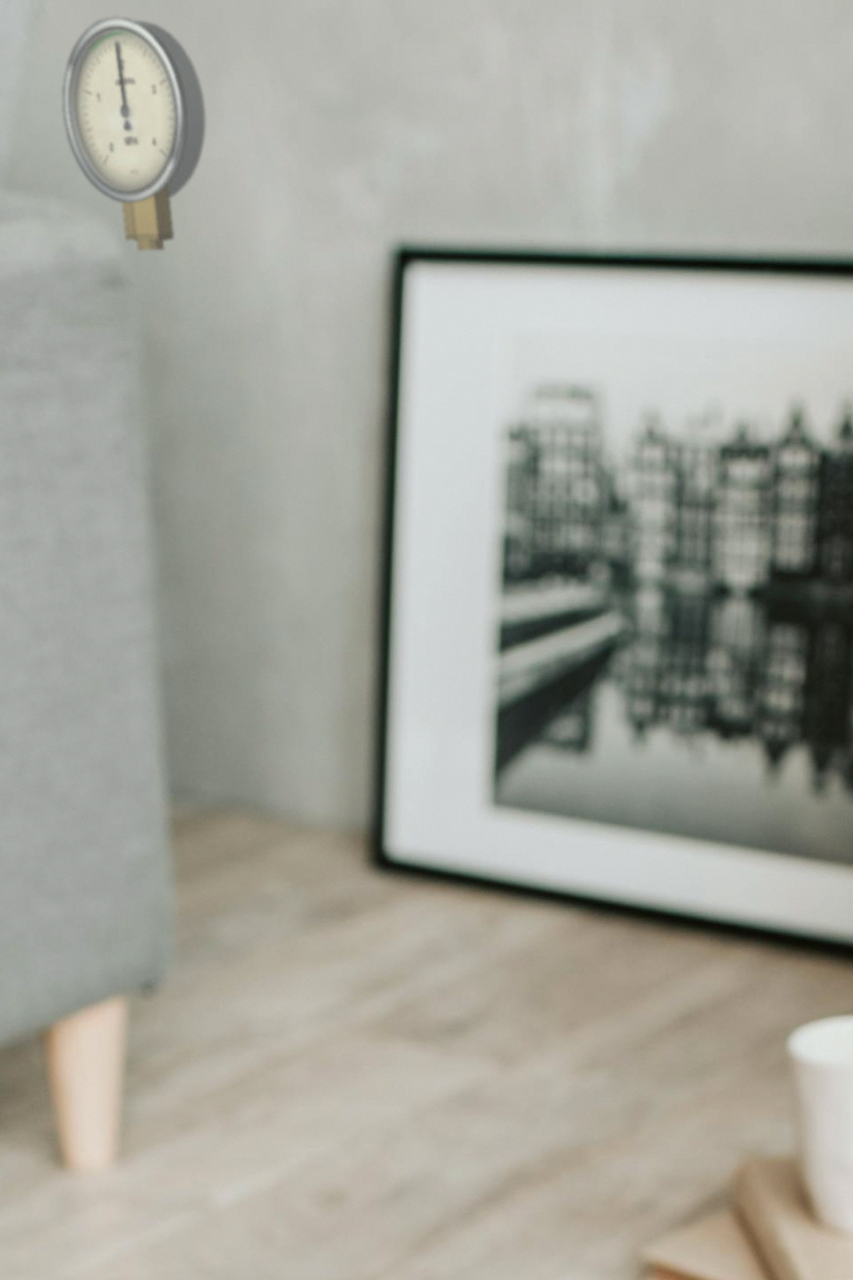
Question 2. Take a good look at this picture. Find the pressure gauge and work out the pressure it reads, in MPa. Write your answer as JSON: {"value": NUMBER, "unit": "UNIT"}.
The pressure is {"value": 2, "unit": "MPa"}
